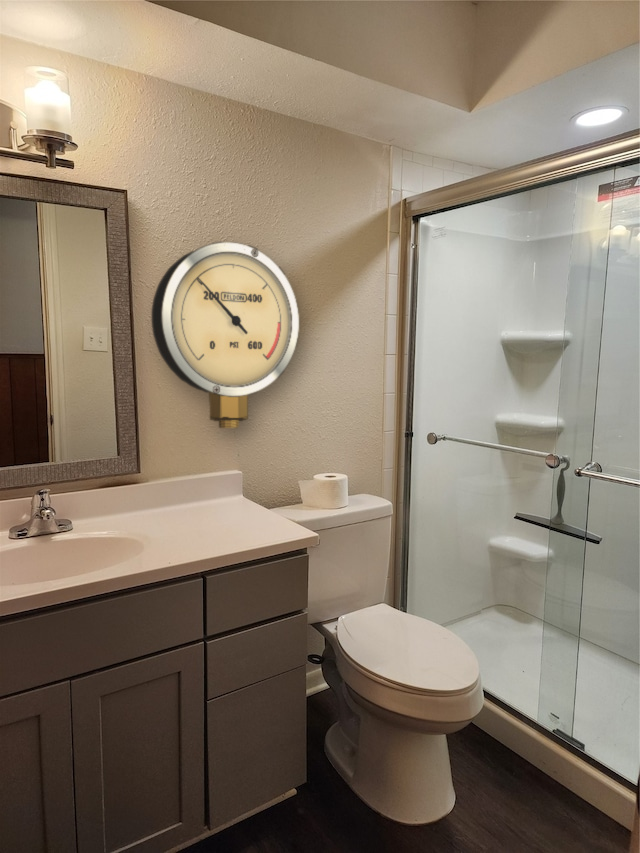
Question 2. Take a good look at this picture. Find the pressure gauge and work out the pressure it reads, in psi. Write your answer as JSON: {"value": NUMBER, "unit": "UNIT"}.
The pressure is {"value": 200, "unit": "psi"}
